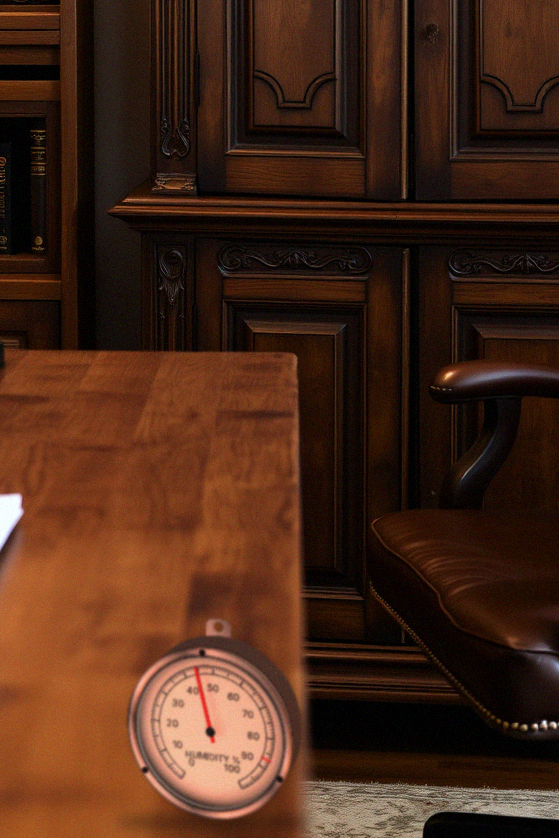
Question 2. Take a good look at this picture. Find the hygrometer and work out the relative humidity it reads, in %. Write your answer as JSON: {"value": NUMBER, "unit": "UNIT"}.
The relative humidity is {"value": 45, "unit": "%"}
